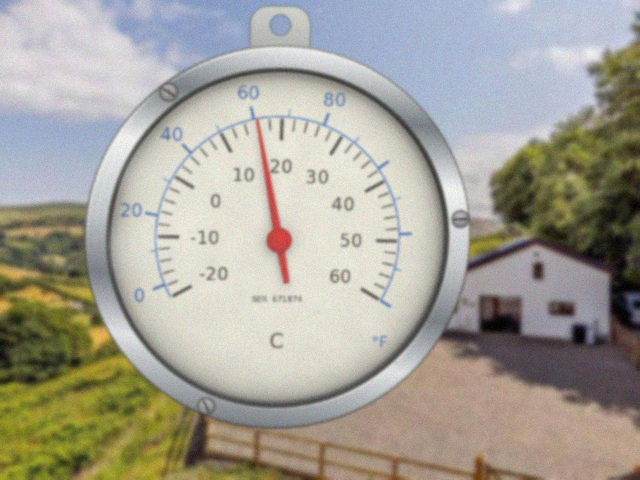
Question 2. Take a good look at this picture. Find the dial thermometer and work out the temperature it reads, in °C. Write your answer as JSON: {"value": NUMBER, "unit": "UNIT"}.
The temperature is {"value": 16, "unit": "°C"}
